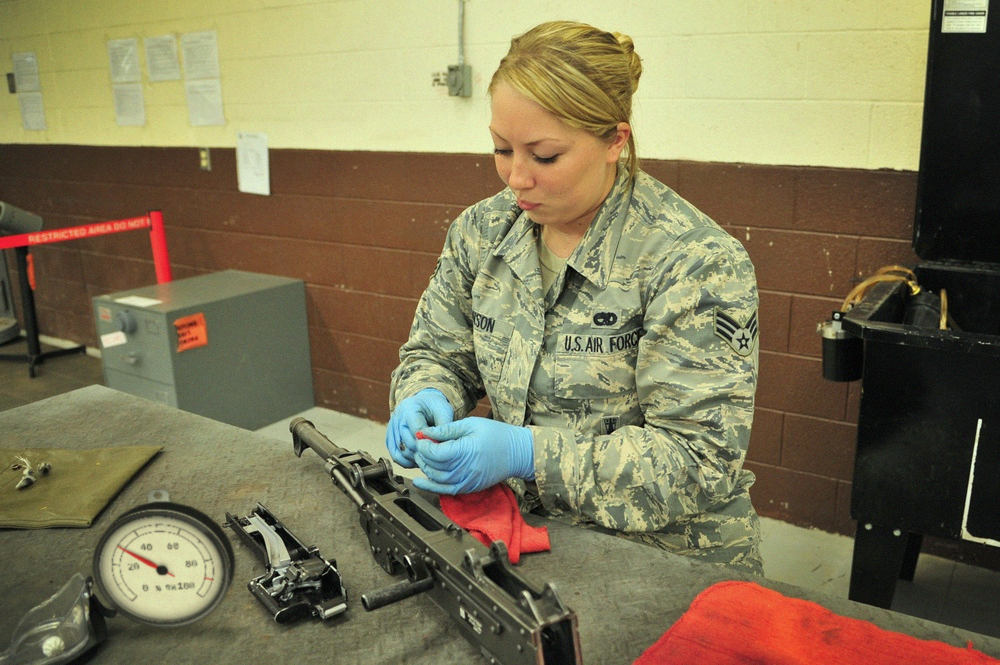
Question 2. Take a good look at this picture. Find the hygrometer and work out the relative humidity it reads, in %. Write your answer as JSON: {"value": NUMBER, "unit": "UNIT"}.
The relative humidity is {"value": 30, "unit": "%"}
